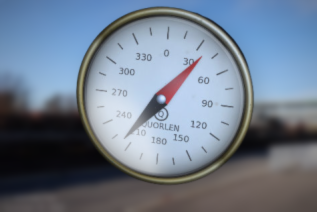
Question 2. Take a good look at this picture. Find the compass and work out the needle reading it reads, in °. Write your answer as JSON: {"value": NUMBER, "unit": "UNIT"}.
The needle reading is {"value": 37.5, "unit": "°"}
